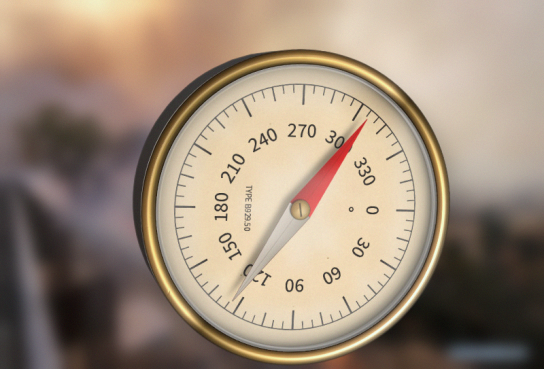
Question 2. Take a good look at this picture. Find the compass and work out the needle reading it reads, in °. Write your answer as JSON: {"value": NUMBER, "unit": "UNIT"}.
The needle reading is {"value": 305, "unit": "°"}
